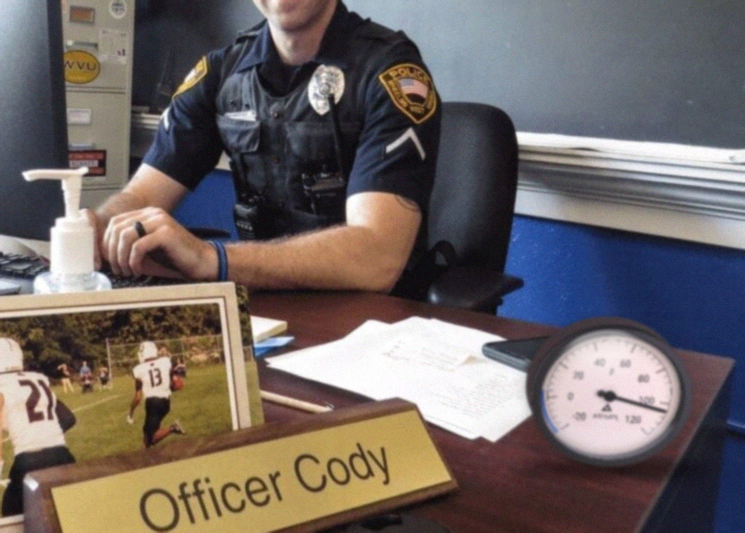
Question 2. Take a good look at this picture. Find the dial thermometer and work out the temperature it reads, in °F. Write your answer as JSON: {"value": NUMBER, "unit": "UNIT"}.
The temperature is {"value": 104, "unit": "°F"}
